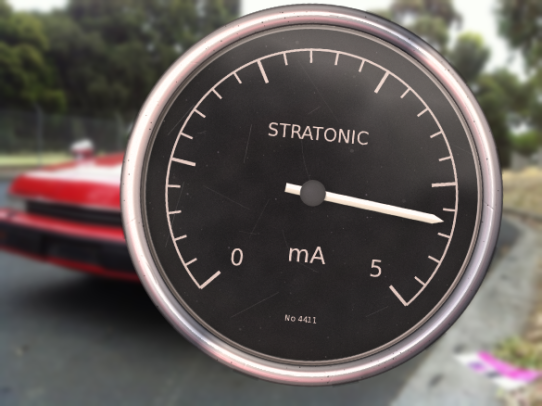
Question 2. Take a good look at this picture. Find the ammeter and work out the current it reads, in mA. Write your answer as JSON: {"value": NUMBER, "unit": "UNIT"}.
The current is {"value": 4.3, "unit": "mA"}
